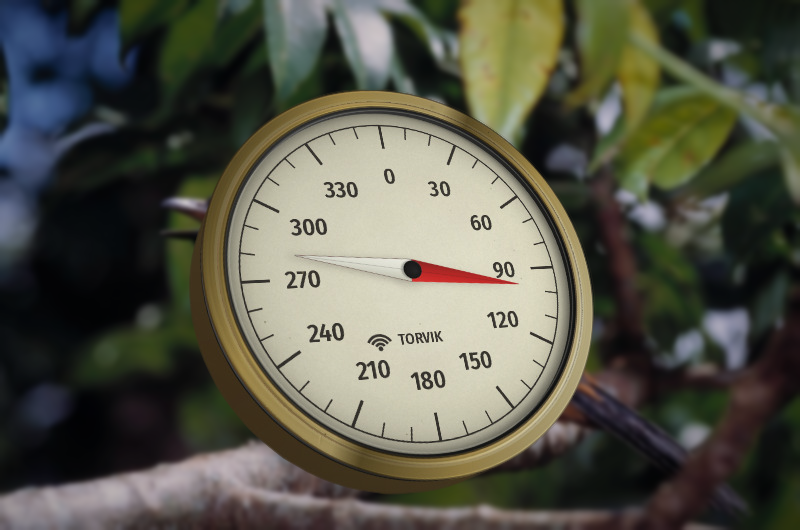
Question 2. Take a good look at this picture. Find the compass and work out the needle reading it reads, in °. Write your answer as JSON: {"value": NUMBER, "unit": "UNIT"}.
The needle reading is {"value": 100, "unit": "°"}
